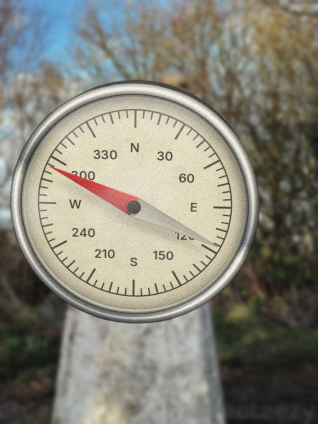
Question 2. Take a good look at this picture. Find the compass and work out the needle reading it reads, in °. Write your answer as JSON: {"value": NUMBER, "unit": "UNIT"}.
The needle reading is {"value": 295, "unit": "°"}
